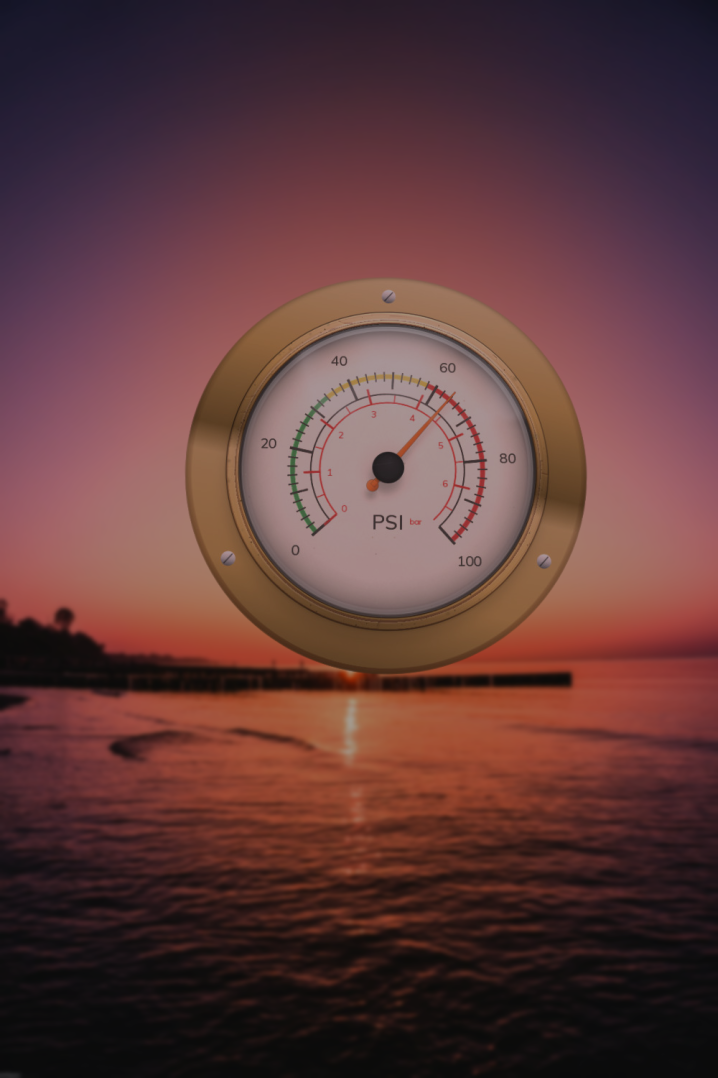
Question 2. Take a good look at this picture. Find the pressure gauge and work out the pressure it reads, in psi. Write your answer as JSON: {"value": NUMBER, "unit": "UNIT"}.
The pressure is {"value": 64, "unit": "psi"}
